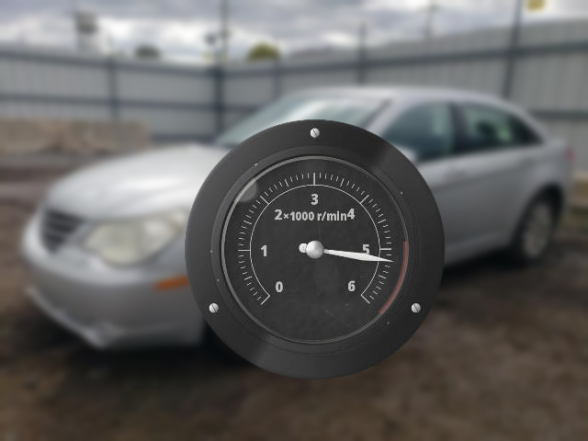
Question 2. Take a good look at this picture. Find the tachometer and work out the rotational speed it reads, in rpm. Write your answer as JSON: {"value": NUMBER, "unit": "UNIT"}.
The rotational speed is {"value": 5200, "unit": "rpm"}
